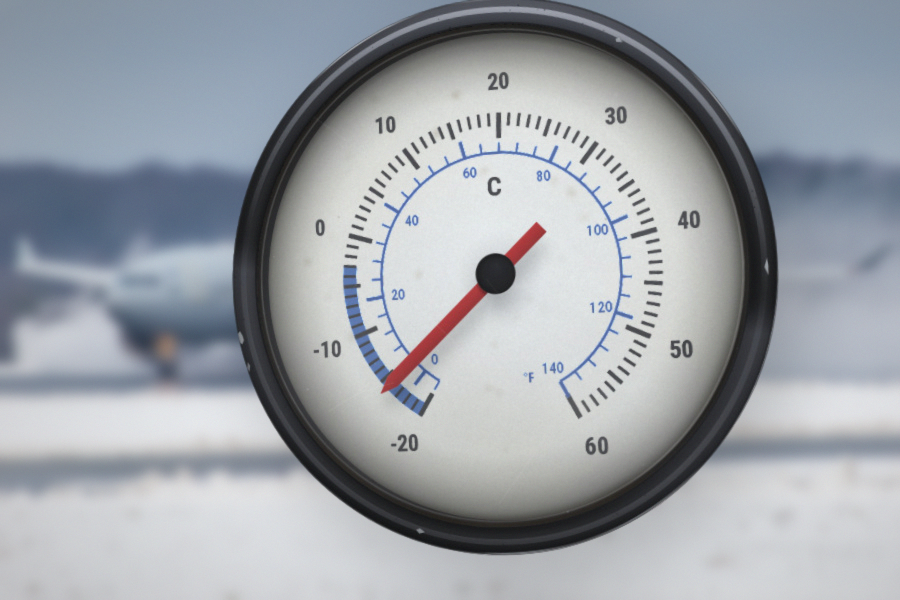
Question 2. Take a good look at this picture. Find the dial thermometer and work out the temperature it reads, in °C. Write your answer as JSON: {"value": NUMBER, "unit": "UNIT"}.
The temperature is {"value": -16, "unit": "°C"}
